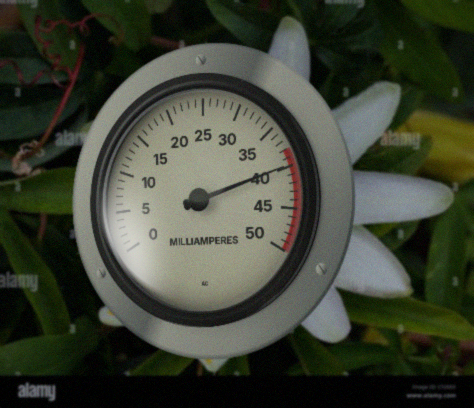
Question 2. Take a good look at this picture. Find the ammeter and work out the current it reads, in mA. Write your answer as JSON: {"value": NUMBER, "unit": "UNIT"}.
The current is {"value": 40, "unit": "mA"}
